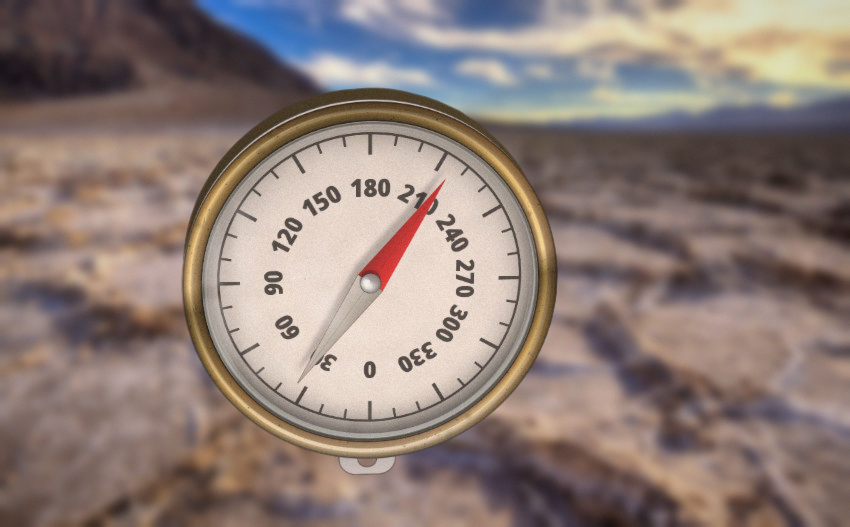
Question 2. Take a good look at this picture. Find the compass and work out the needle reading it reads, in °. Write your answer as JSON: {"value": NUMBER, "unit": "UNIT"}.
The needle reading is {"value": 215, "unit": "°"}
